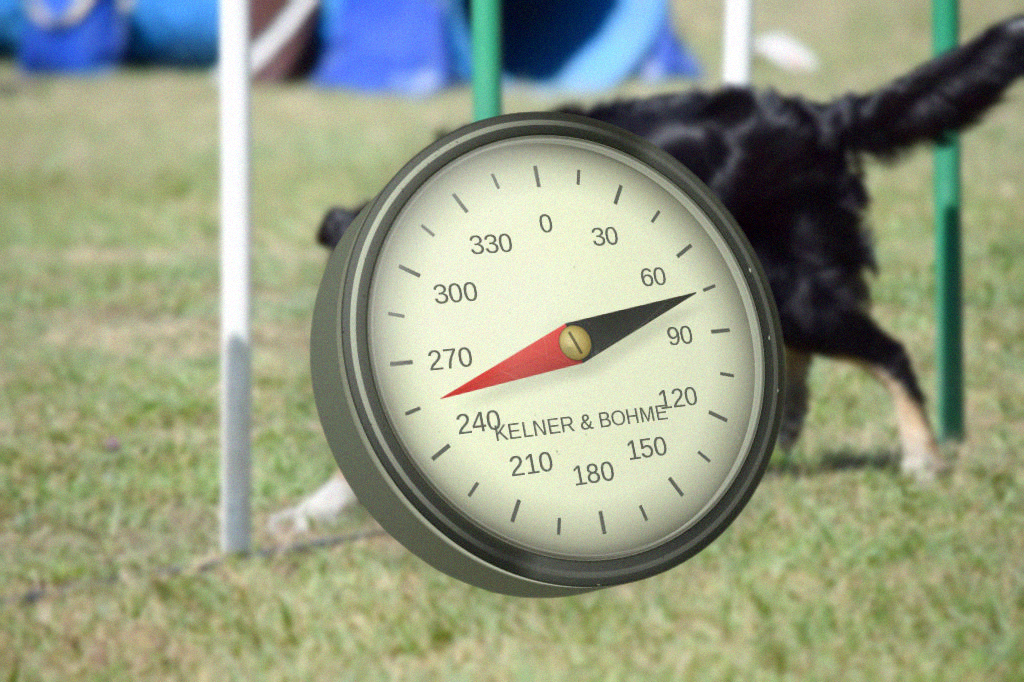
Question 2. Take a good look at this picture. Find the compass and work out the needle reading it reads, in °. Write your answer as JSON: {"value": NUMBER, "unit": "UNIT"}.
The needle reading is {"value": 255, "unit": "°"}
